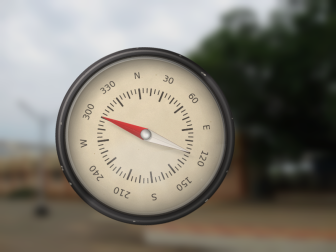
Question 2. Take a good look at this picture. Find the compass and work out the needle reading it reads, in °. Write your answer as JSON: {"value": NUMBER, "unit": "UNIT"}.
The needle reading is {"value": 300, "unit": "°"}
